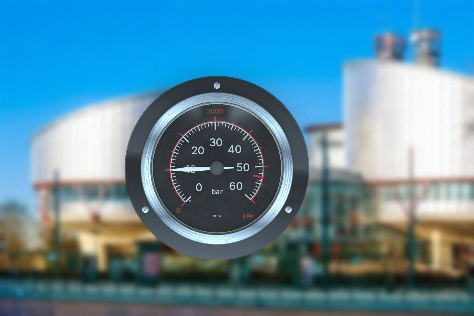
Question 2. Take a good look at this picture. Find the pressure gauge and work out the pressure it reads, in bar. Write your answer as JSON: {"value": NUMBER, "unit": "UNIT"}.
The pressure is {"value": 10, "unit": "bar"}
